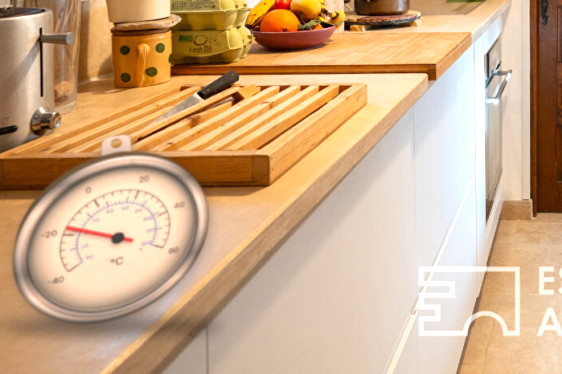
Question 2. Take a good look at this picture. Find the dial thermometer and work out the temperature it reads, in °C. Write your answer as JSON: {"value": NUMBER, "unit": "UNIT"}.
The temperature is {"value": -16, "unit": "°C"}
